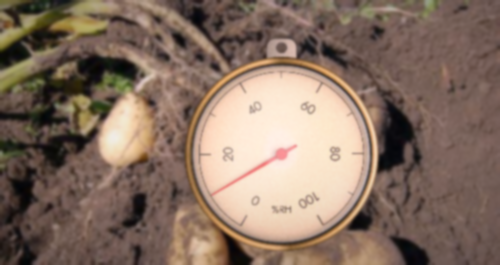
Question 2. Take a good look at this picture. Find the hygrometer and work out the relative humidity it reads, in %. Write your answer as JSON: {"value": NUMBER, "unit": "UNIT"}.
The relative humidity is {"value": 10, "unit": "%"}
